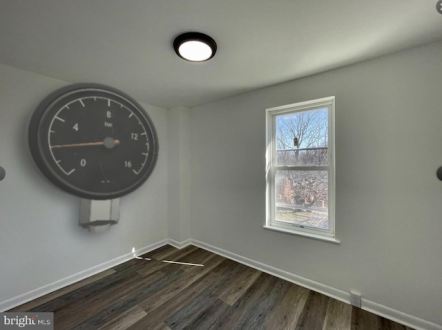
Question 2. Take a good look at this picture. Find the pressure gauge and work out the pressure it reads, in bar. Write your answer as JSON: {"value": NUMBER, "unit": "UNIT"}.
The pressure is {"value": 2, "unit": "bar"}
